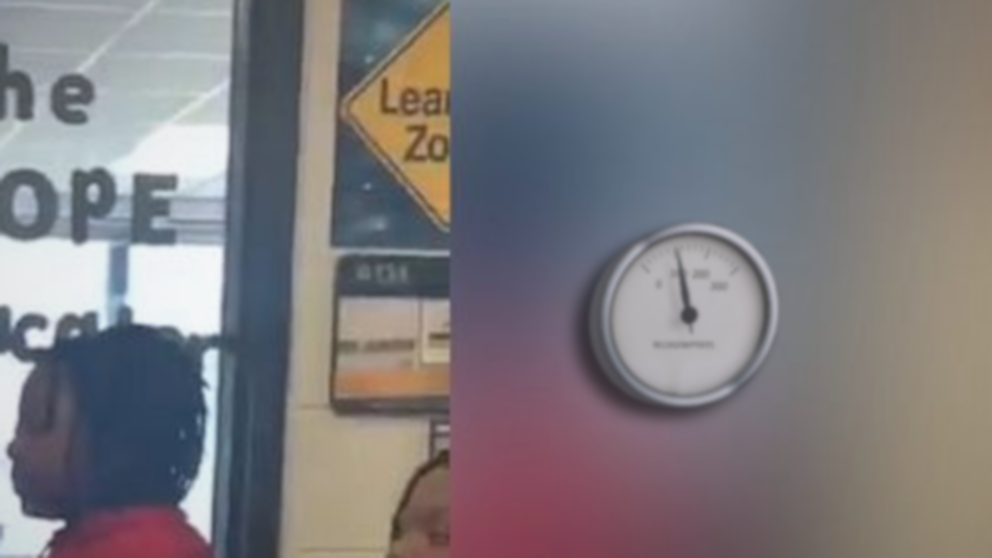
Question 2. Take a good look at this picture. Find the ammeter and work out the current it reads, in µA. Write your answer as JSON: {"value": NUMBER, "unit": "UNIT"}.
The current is {"value": 100, "unit": "µA"}
